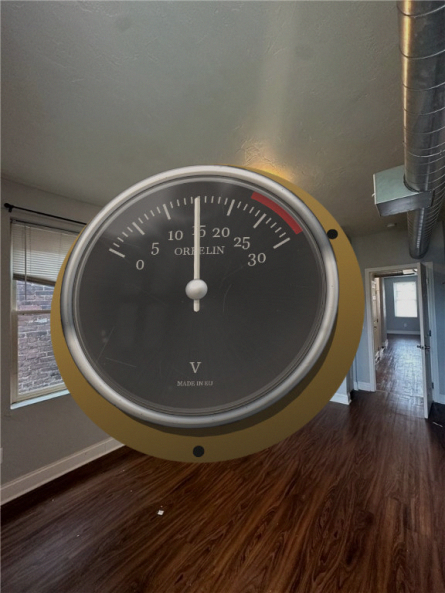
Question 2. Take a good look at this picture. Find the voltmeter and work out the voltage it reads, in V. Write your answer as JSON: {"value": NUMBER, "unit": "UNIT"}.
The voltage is {"value": 15, "unit": "V"}
